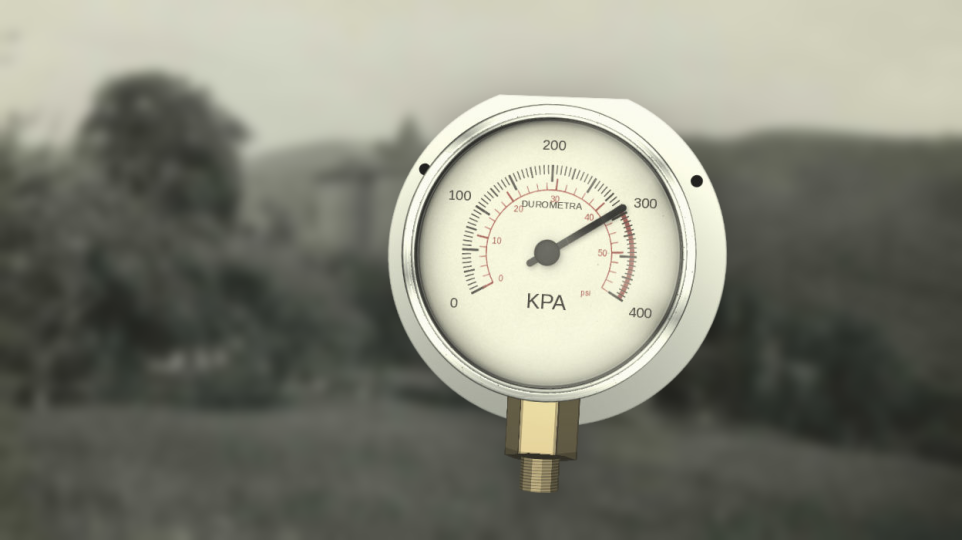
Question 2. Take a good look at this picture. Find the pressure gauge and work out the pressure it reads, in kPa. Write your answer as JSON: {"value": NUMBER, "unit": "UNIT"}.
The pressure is {"value": 295, "unit": "kPa"}
